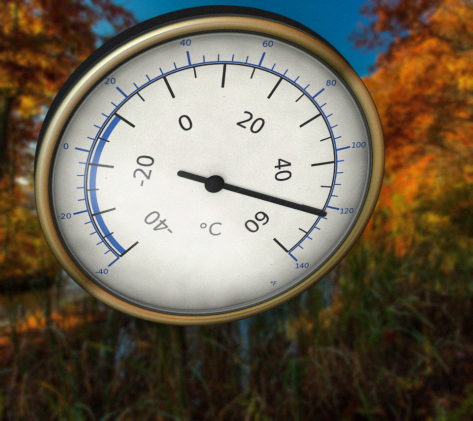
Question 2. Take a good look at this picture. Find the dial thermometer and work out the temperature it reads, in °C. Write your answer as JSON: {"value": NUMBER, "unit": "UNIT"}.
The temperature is {"value": 50, "unit": "°C"}
